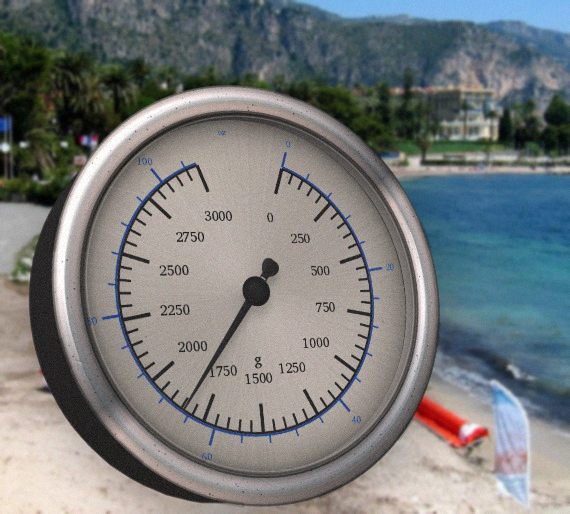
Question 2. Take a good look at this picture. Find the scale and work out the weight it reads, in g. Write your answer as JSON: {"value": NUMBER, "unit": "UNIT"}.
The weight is {"value": 1850, "unit": "g"}
